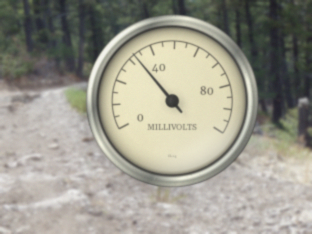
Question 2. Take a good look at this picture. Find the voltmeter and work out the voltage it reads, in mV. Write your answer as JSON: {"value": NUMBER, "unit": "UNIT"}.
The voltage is {"value": 32.5, "unit": "mV"}
